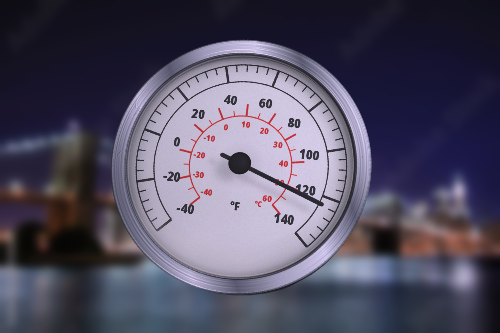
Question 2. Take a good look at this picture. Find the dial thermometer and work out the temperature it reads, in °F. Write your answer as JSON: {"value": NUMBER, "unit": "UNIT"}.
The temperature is {"value": 124, "unit": "°F"}
